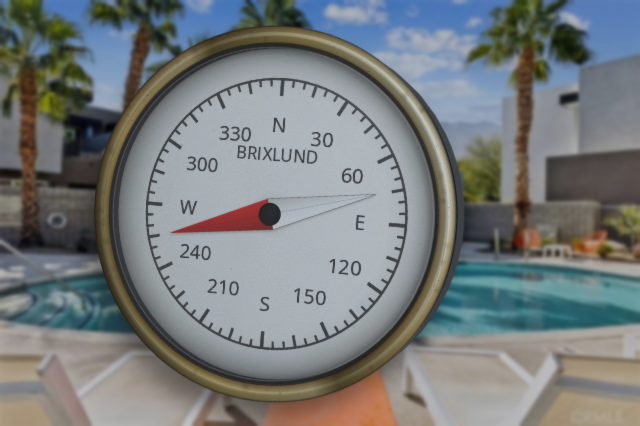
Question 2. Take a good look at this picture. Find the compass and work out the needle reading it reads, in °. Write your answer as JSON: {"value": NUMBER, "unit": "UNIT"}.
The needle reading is {"value": 255, "unit": "°"}
